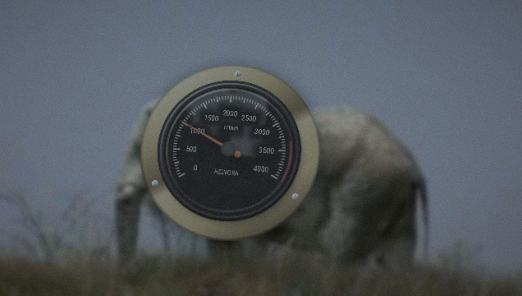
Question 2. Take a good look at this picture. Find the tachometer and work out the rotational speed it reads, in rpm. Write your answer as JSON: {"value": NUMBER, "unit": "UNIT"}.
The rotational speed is {"value": 1000, "unit": "rpm"}
